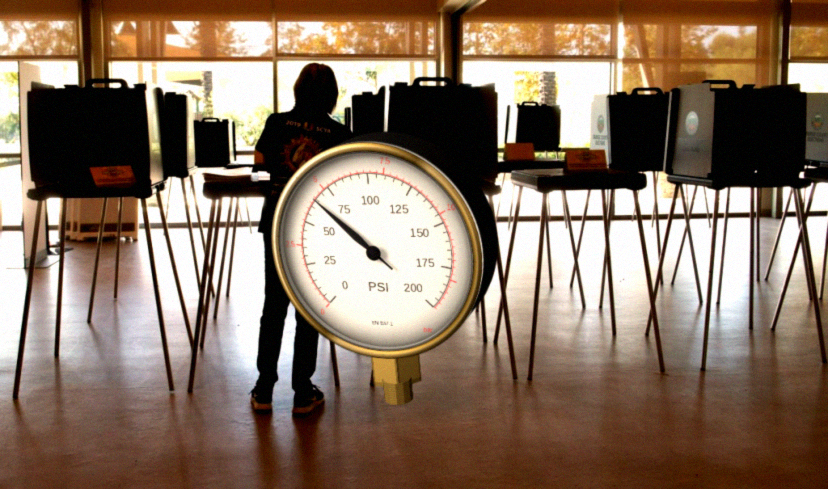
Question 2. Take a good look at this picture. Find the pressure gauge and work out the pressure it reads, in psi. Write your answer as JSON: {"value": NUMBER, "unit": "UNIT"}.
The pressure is {"value": 65, "unit": "psi"}
